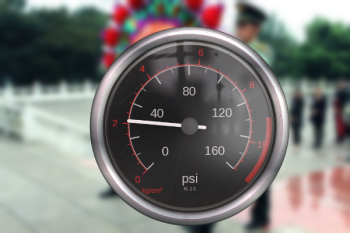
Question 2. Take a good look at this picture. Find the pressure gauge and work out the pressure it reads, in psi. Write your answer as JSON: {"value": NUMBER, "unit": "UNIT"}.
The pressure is {"value": 30, "unit": "psi"}
